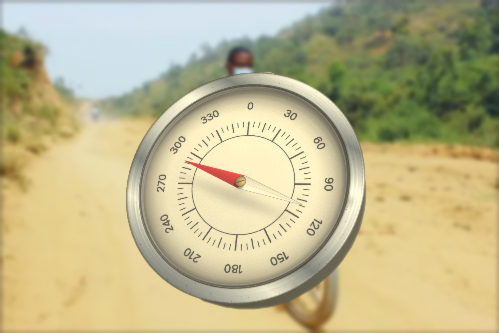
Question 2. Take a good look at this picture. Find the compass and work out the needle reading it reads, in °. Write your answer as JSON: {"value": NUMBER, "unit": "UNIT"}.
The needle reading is {"value": 290, "unit": "°"}
